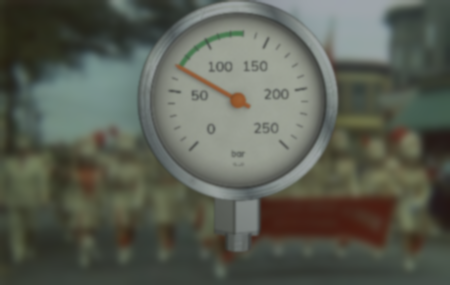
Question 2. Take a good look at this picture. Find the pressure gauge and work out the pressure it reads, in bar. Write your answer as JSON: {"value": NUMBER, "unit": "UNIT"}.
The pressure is {"value": 70, "unit": "bar"}
